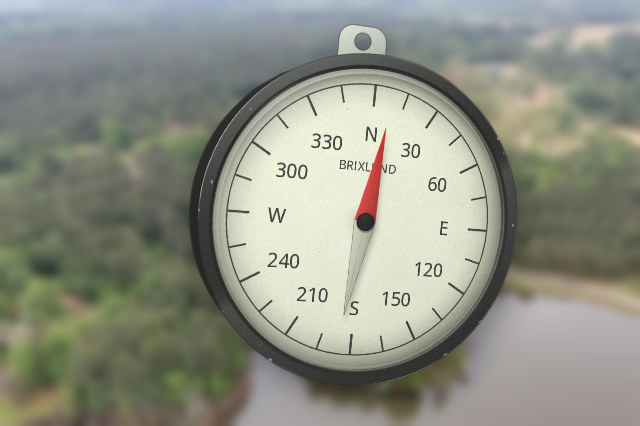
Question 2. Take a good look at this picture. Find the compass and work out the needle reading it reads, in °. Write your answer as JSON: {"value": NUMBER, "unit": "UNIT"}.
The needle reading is {"value": 7.5, "unit": "°"}
